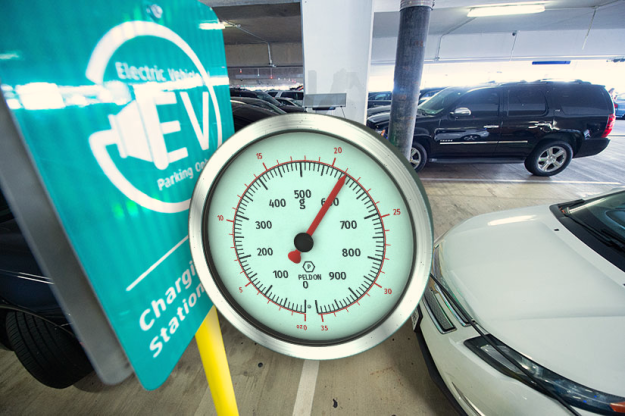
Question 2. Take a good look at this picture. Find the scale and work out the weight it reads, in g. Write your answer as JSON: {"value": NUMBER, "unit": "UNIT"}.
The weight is {"value": 600, "unit": "g"}
